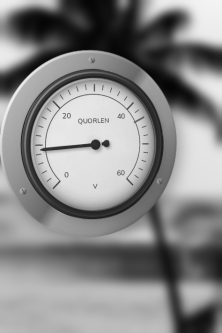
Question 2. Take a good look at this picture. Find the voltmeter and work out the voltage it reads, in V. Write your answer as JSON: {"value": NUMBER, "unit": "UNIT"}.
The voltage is {"value": 9, "unit": "V"}
